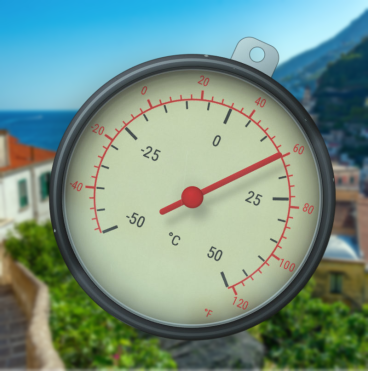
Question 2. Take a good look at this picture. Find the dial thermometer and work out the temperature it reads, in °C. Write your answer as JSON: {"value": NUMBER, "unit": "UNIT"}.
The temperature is {"value": 15, "unit": "°C"}
